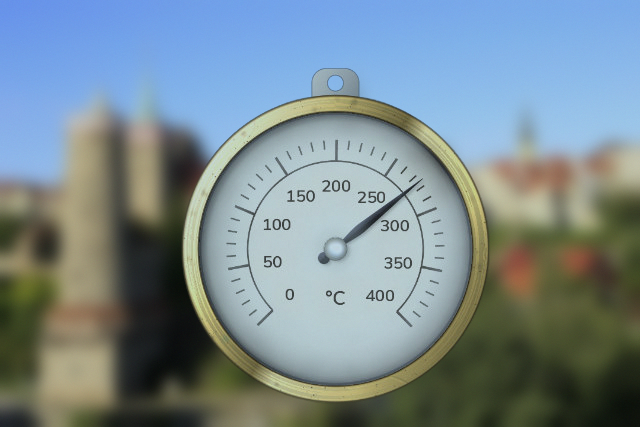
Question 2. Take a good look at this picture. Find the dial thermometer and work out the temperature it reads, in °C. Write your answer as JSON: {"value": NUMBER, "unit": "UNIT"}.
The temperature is {"value": 275, "unit": "°C"}
